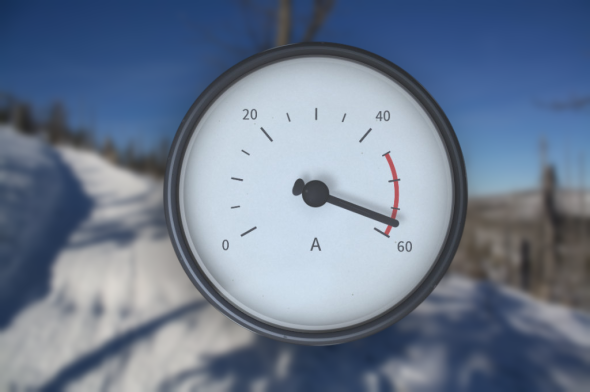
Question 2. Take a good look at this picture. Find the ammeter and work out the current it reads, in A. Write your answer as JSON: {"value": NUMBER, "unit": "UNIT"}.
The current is {"value": 57.5, "unit": "A"}
